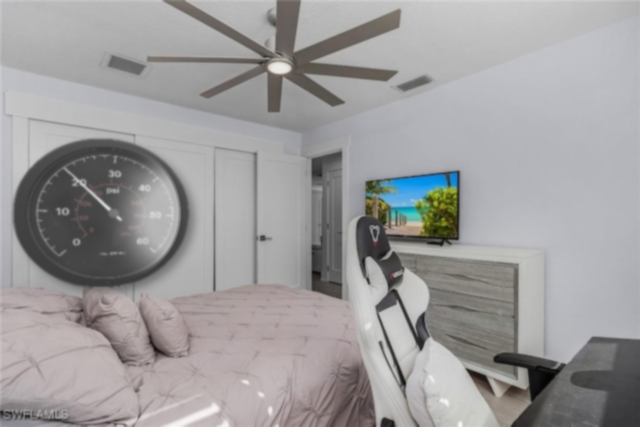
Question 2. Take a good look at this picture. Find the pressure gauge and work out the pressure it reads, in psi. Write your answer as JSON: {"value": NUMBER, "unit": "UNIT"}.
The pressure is {"value": 20, "unit": "psi"}
